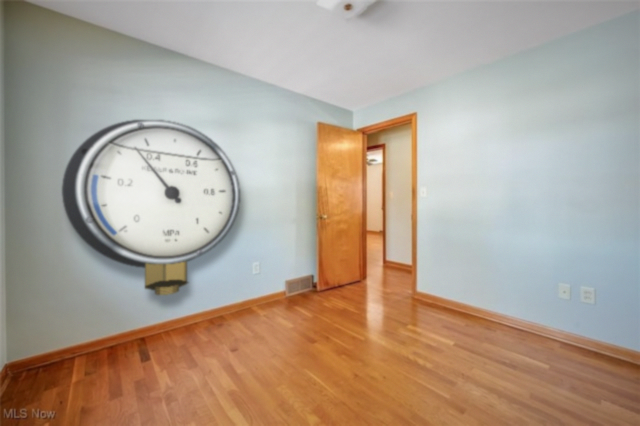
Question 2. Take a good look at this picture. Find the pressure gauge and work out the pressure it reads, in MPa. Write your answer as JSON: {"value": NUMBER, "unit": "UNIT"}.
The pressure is {"value": 0.35, "unit": "MPa"}
